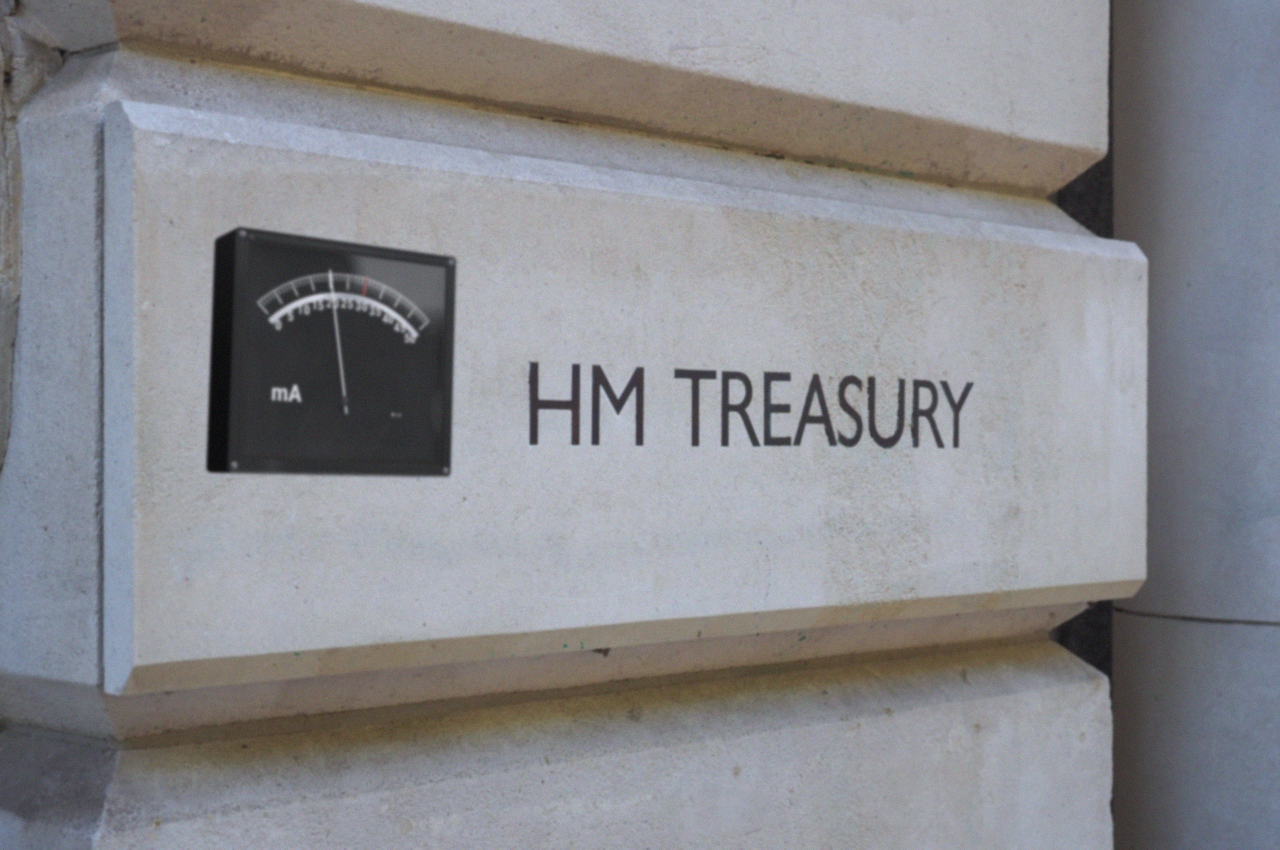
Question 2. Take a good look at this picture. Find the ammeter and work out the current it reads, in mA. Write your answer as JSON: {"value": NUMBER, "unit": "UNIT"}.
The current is {"value": 20, "unit": "mA"}
